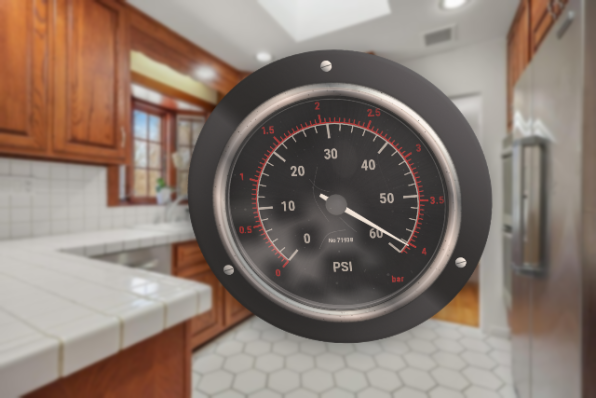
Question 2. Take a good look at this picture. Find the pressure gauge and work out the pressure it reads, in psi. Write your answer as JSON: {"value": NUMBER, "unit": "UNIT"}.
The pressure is {"value": 58, "unit": "psi"}
